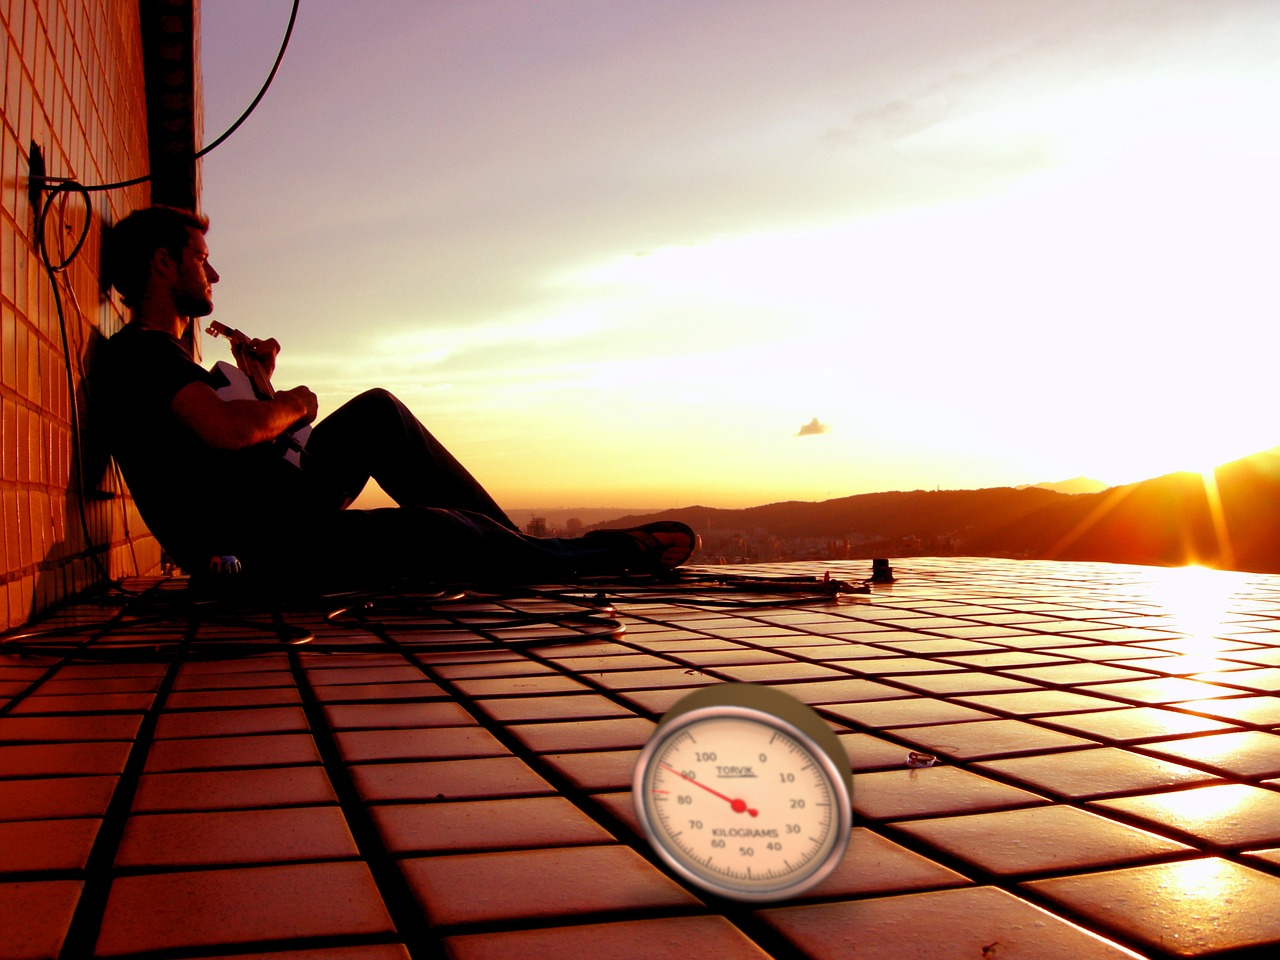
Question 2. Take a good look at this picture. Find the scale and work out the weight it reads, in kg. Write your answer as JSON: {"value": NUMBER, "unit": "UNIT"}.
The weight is {"value": 90, "unit": "kg"}
